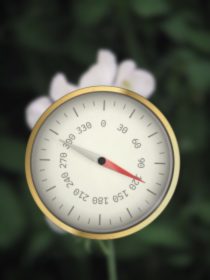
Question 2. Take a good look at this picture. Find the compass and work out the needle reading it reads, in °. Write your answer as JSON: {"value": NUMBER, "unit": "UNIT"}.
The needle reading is {"value": 115, "unit": "°"}
